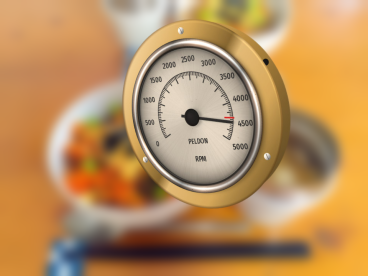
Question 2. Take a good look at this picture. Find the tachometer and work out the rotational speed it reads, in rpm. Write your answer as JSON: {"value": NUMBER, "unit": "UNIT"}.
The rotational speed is {"value": 4500, "unit": "rpm"}
